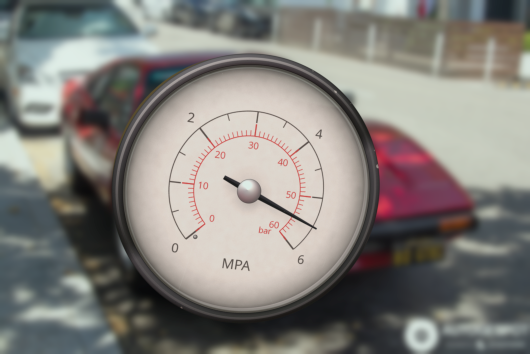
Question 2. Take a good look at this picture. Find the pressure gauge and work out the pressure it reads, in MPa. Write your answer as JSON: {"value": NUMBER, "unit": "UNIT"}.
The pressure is {"value": 5.5, "unit": "MPa"}
